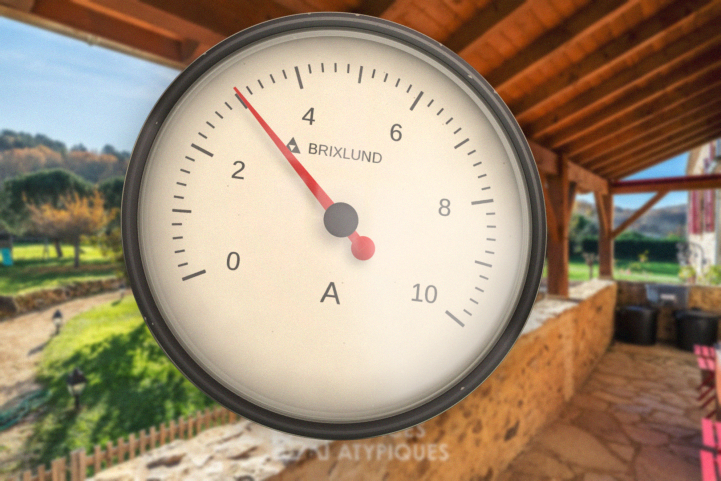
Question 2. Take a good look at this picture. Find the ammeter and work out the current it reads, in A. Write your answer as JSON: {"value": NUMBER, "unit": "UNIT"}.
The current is {"value": 3, "unit": "A"}
